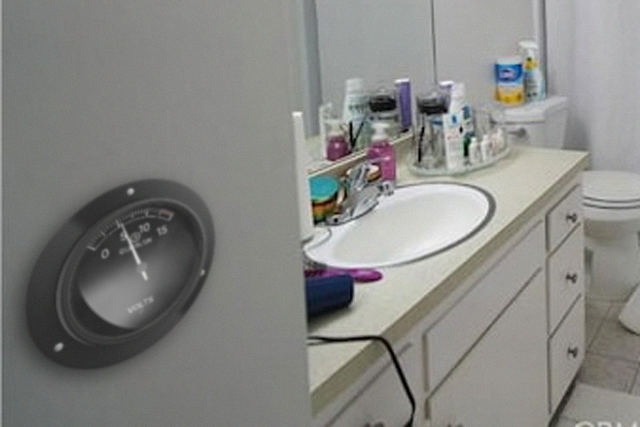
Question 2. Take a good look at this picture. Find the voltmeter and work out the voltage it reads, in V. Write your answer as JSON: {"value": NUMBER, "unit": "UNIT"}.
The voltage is {"value": 5, "unit": "V"}
